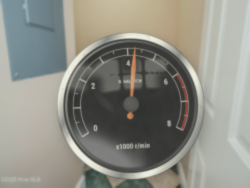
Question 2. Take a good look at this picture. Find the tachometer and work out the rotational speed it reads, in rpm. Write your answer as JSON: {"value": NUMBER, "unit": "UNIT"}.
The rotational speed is {"value": 4250, "unit": "rpm"}
